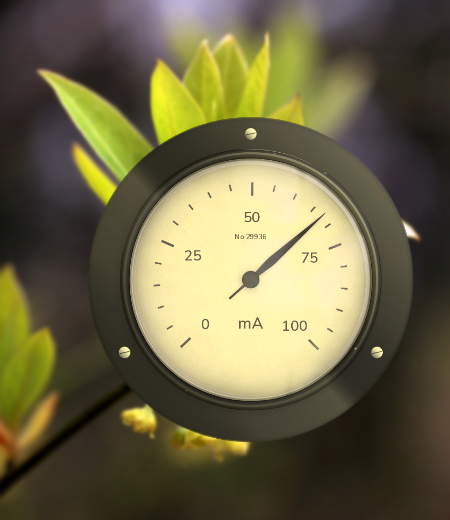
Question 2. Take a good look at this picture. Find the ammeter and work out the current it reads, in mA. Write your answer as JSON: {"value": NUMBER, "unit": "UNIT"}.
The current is {"value": 67.5, "unit": "mA"}
